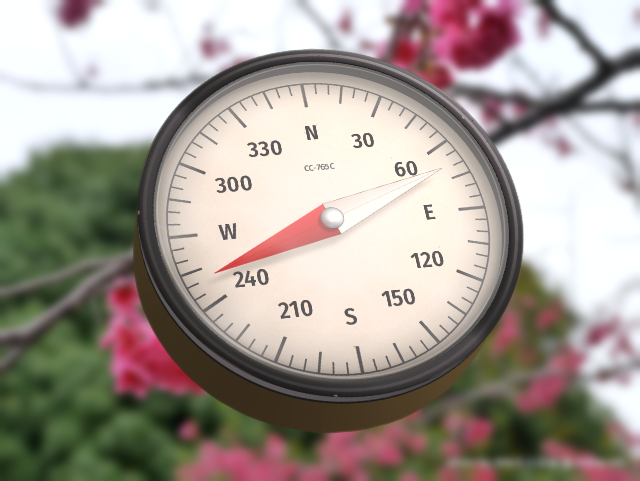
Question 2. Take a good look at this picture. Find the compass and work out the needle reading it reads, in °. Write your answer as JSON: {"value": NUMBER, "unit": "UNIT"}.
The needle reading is {"value": 250, "unit": "°"}
